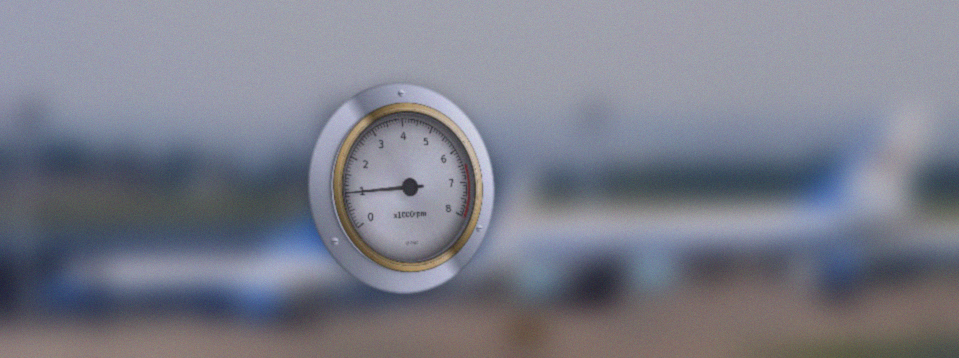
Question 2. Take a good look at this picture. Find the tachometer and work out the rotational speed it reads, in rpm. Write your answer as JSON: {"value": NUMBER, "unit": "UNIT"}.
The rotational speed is {"value": 1000, "unit": "rpm"}
